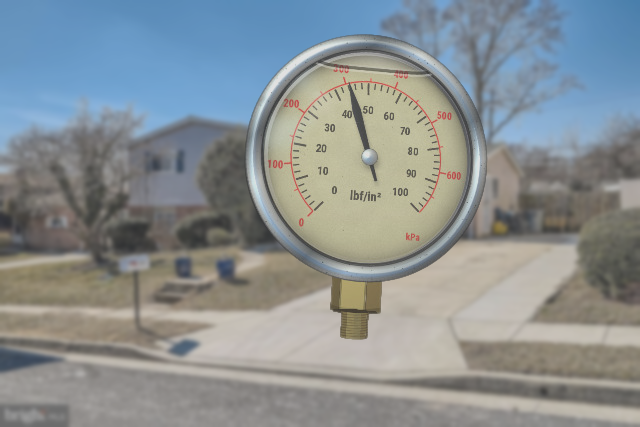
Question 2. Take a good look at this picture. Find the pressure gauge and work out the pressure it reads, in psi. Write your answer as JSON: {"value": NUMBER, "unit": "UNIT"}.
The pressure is {"value": 44, "unit": "psi"}
